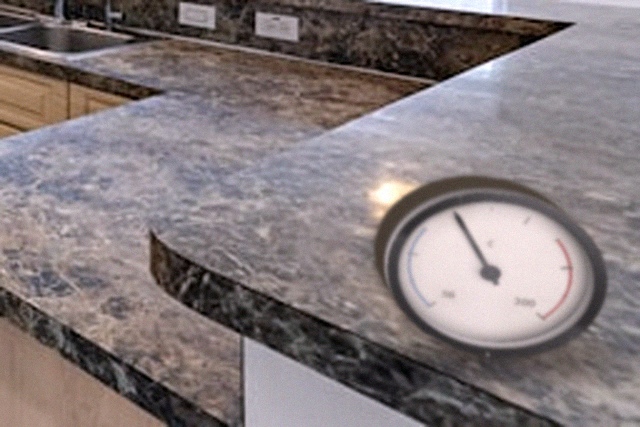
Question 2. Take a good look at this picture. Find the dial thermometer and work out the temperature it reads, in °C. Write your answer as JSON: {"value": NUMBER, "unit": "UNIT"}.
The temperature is {"value": 150, "unit": "°C"}
